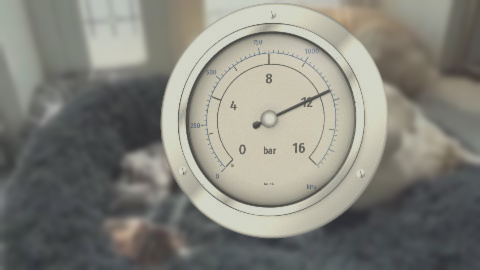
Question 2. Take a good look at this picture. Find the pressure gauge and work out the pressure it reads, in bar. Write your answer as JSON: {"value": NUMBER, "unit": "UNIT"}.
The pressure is {"value": 12, "unit": "bar"}
